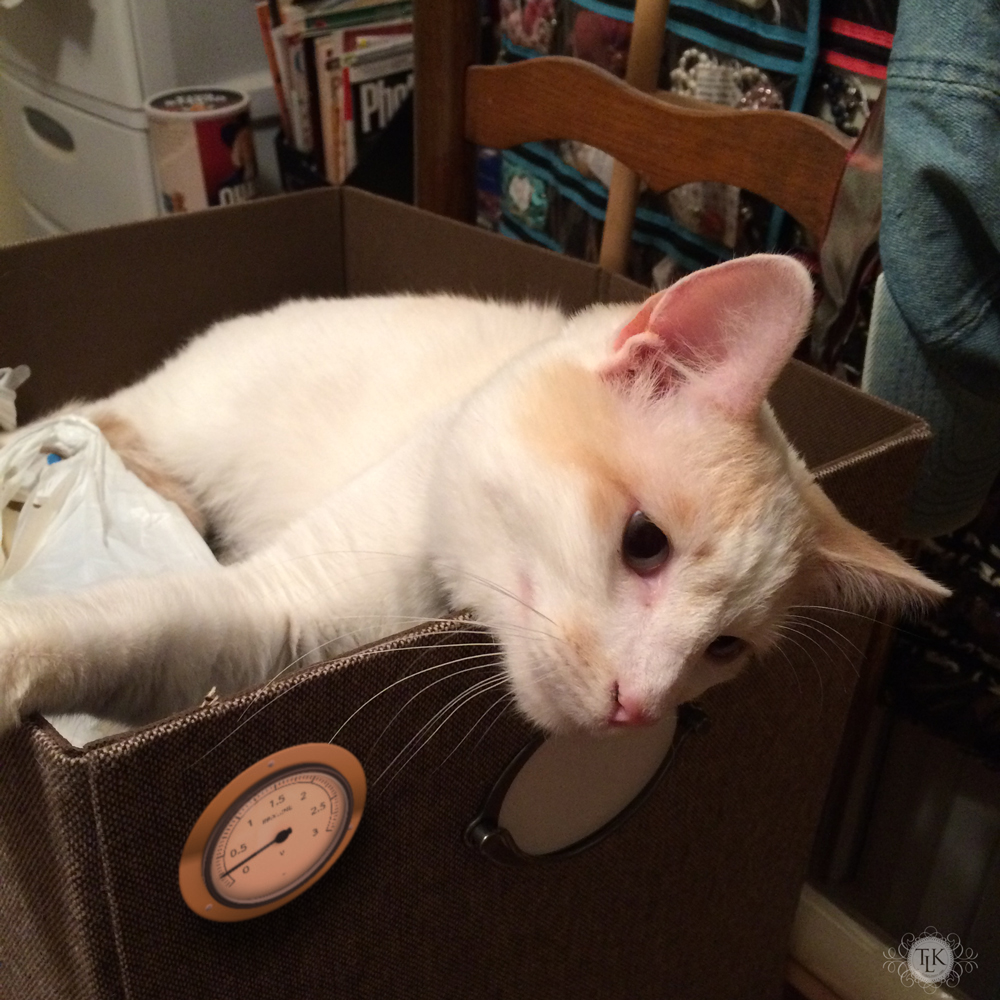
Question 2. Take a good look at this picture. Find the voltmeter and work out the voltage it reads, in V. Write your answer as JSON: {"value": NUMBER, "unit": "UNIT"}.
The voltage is {"value": 0.25, "unit": "V"}
